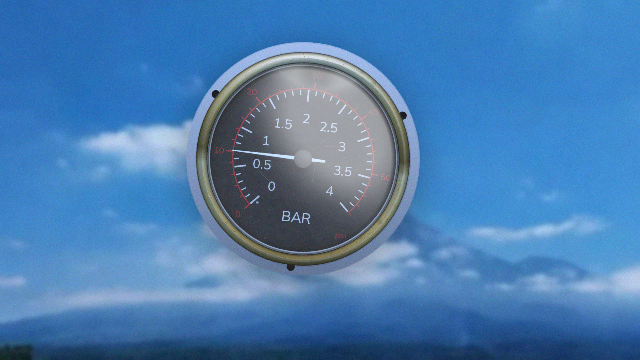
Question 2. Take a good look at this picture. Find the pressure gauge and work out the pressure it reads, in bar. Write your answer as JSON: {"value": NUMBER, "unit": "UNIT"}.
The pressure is {"value": 0.7, "unit": "bar"}
